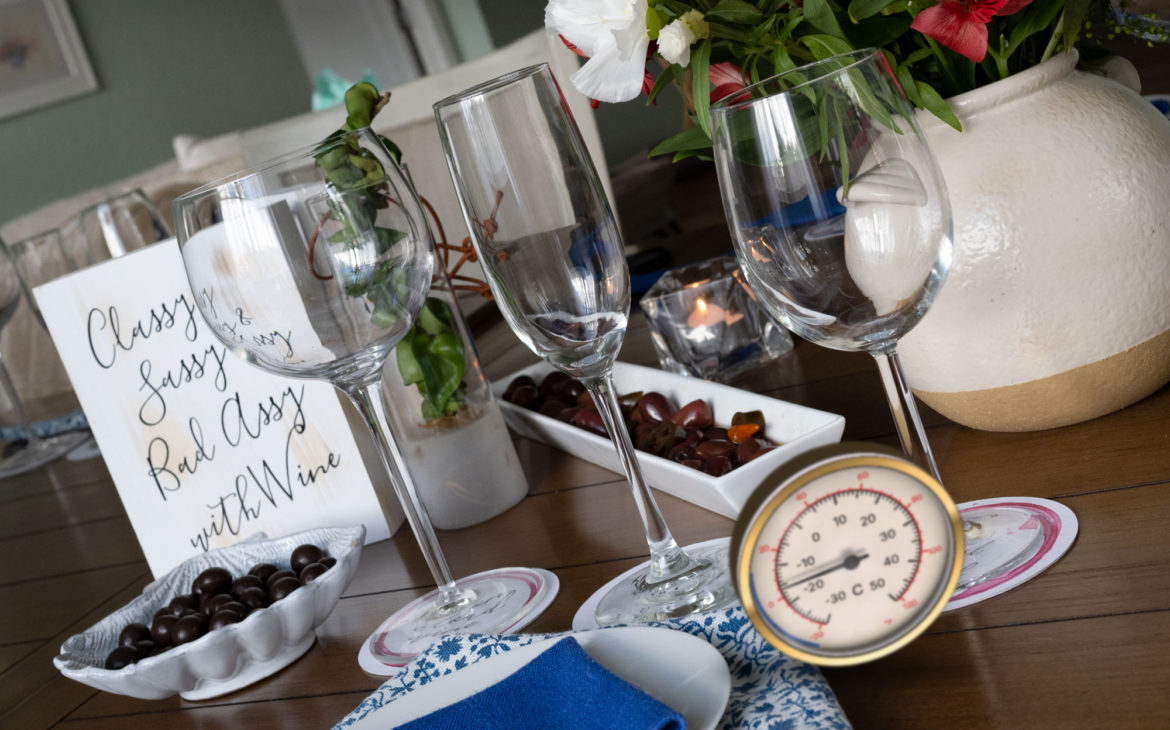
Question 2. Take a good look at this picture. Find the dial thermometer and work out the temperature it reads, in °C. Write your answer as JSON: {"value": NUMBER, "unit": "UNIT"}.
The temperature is {"value": -15, "unit": "°C"}
